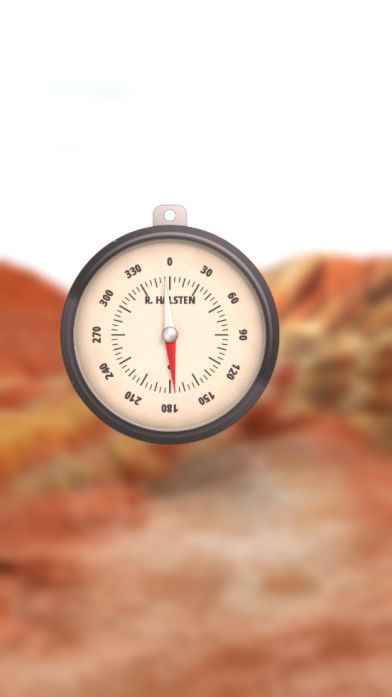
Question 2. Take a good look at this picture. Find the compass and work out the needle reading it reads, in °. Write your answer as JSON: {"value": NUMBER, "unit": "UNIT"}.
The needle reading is {"value": 175, "unit": "°"}
